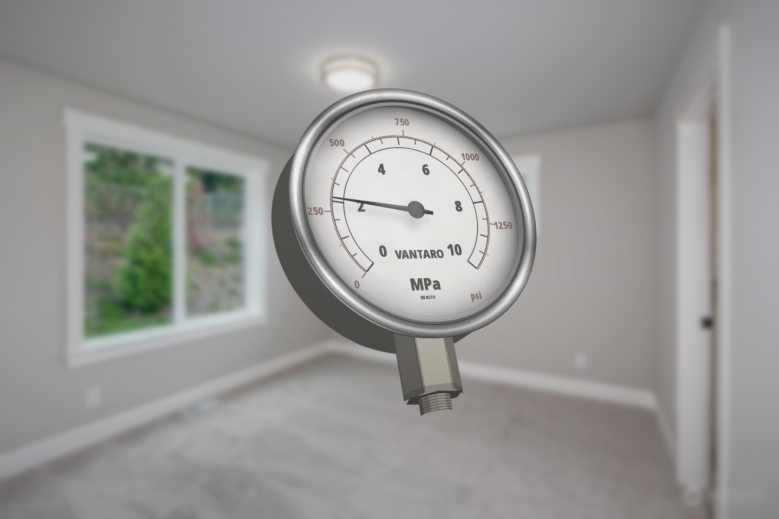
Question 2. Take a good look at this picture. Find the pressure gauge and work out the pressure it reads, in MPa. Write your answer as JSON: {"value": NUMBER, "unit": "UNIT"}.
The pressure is {"value": 2, "unit": "MPa"}
